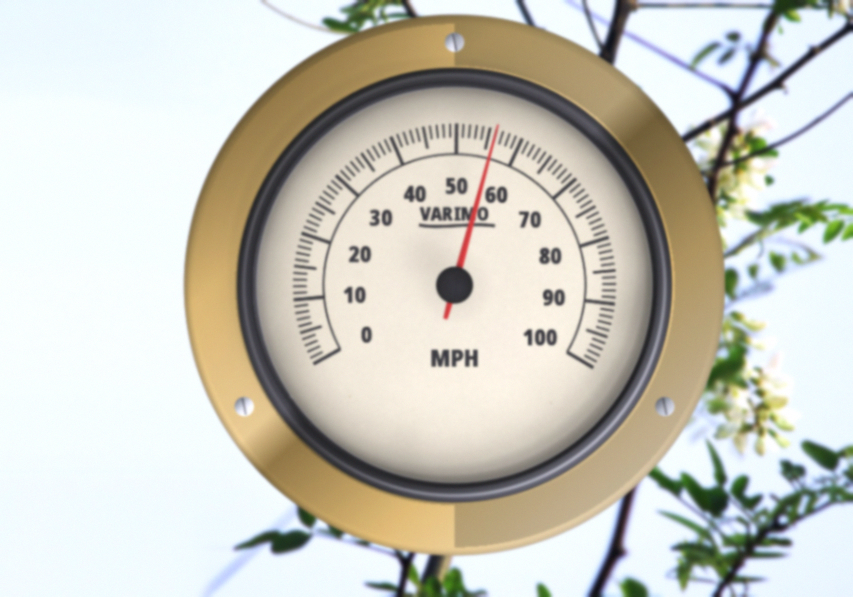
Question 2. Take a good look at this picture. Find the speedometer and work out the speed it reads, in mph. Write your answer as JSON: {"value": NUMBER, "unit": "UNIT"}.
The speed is {"value": 56, "unit": "mph"}
